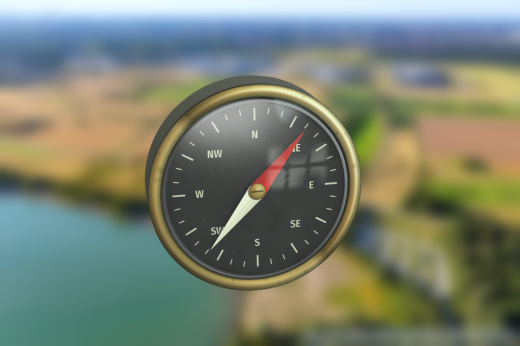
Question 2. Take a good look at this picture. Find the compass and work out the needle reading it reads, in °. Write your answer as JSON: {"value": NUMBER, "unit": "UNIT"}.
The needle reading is {"value": 40, "unit": "°"}
